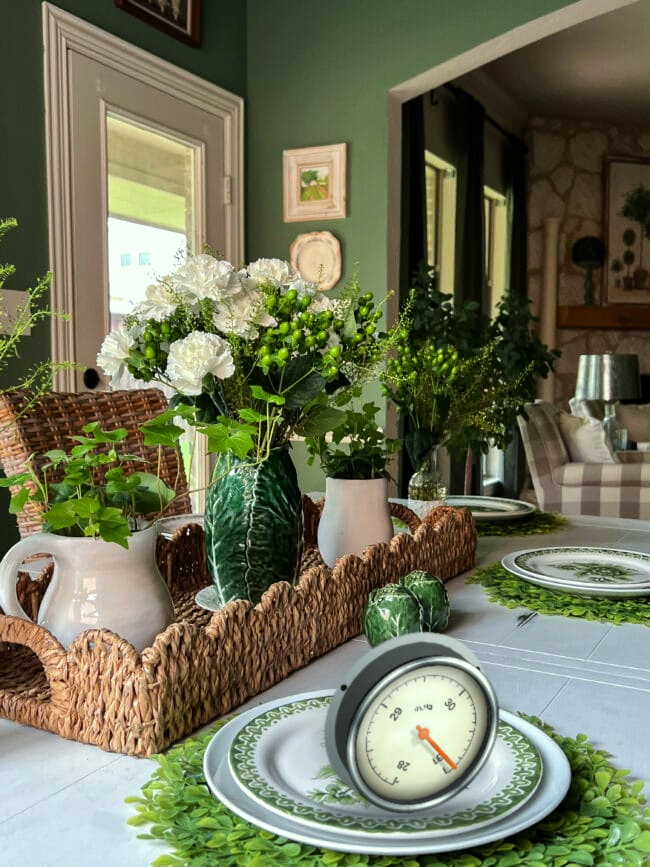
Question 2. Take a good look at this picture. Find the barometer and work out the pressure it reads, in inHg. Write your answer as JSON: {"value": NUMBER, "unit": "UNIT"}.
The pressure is {"value": 30.9, "unit": "inHg"}
